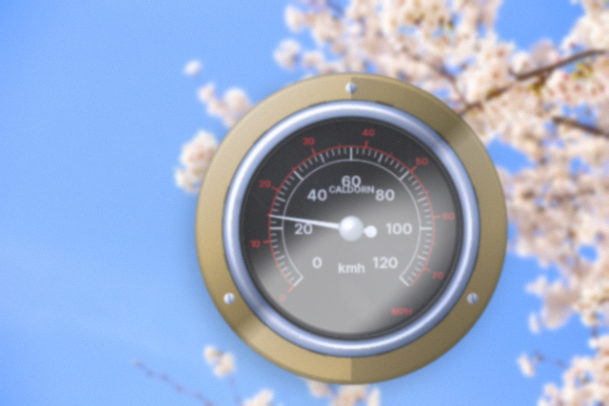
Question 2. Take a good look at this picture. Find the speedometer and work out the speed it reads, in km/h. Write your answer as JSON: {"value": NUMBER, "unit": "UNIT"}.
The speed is {"value": 24, "unit": "km/h"}
